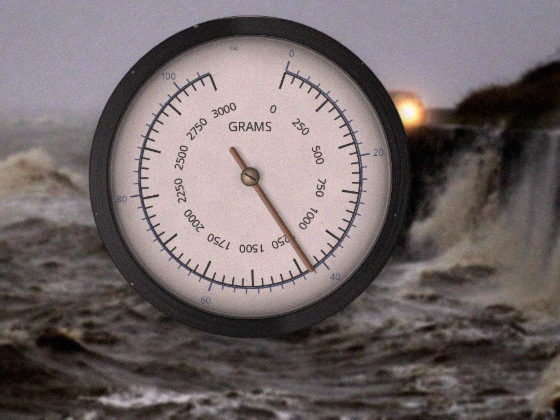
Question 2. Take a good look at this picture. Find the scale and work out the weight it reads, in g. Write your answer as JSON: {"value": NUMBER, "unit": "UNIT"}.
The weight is {"value": 1200, "unit": "g"}
